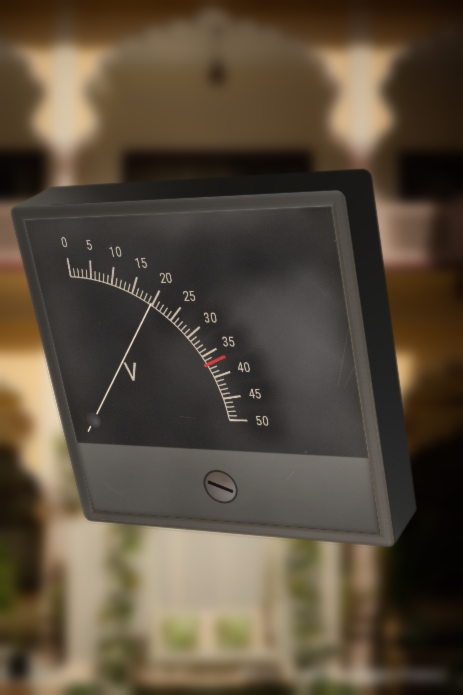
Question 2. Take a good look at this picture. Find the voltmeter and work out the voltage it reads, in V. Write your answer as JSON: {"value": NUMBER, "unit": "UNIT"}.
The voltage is {"value": 20, "unit": "V"}
